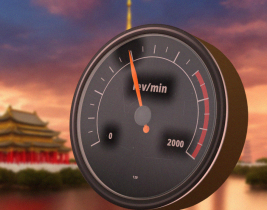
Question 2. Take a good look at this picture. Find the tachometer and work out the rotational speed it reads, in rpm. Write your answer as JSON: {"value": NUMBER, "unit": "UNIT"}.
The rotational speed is {"value": 800, "unit": "rpm"}
